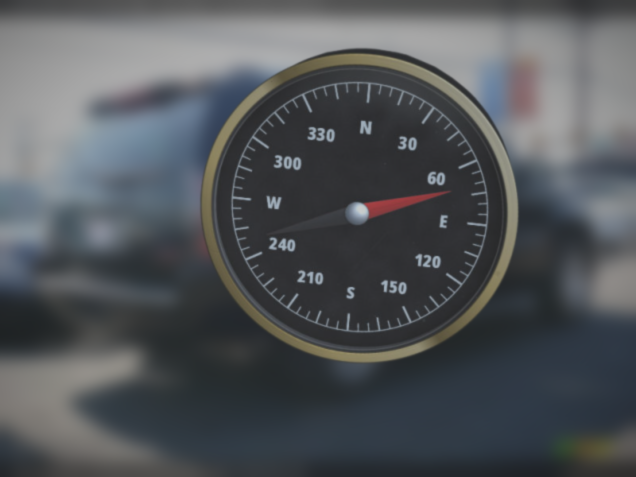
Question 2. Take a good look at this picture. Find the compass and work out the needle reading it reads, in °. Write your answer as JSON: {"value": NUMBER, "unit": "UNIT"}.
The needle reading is {"value": 70, "unit": "°"}
